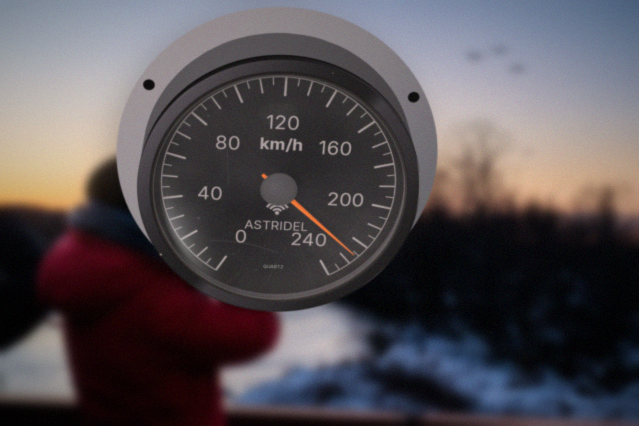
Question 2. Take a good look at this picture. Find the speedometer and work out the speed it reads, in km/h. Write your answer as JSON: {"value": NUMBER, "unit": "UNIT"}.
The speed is {"value": 225, "unit": "km/h"}
